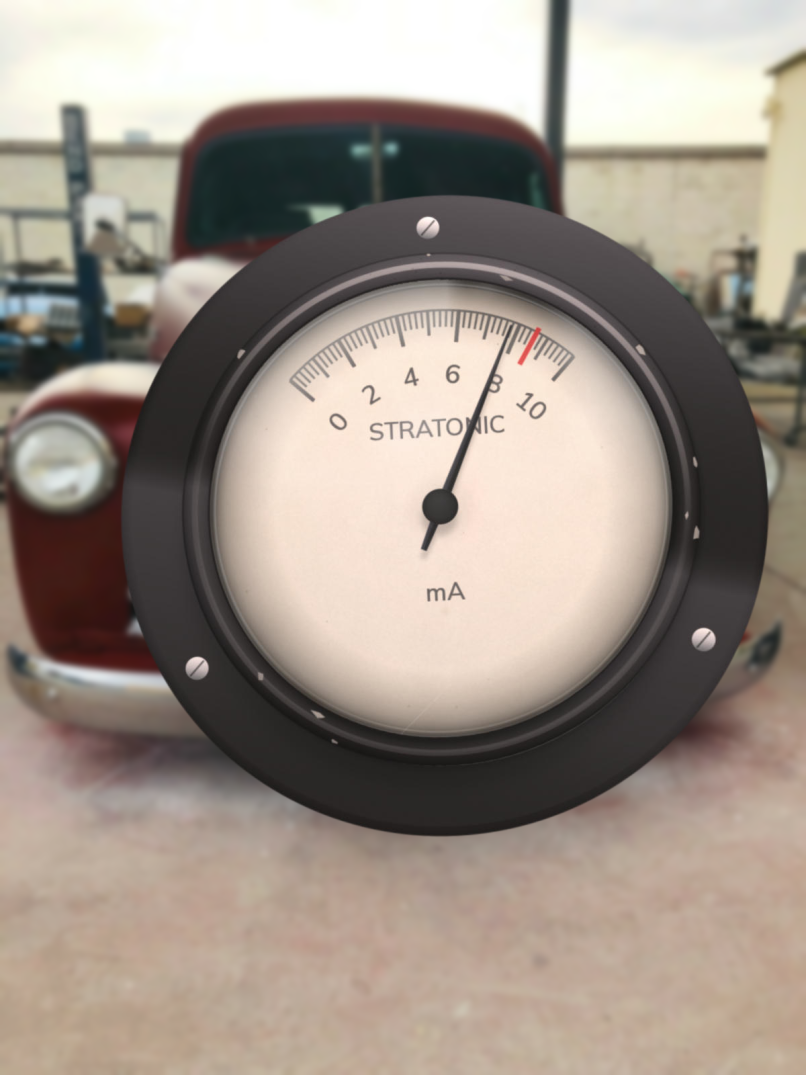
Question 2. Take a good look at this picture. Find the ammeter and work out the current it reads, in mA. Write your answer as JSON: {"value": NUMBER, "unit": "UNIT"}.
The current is {"value": 7.8, "unit": "mA"}
